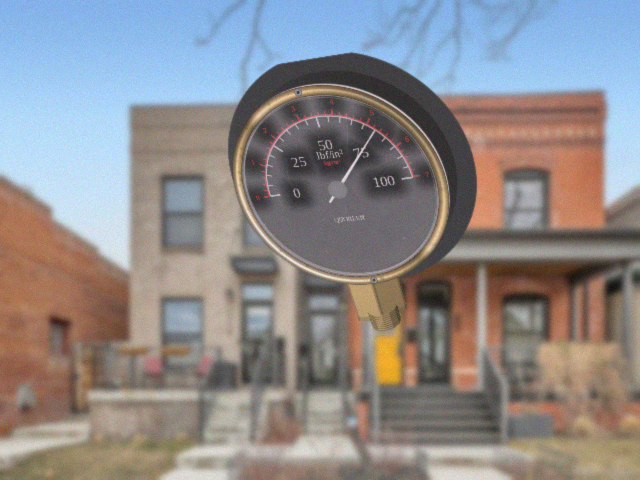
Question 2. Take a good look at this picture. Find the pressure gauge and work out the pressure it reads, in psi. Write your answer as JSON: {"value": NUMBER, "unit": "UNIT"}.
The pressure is {"value": 75, "unit": "psi"}
